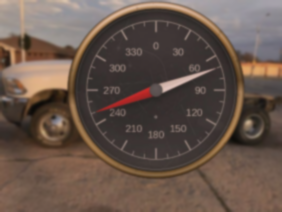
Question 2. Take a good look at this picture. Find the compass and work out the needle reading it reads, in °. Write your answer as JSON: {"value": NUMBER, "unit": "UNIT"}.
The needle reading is {"value": 250, "unit": "°"}
